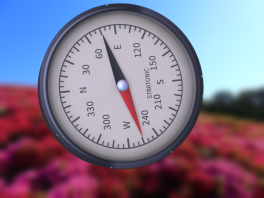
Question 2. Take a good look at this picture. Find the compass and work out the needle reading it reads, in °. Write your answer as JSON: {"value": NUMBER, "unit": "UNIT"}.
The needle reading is {"value": 255, "unit": "°"}
